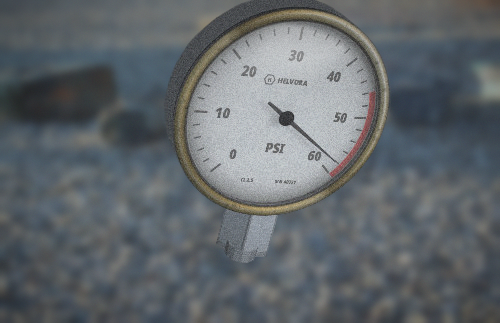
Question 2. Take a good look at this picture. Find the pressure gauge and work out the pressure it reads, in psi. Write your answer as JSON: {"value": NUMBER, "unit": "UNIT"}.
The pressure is {"value": 58, "unit": "psi"}
